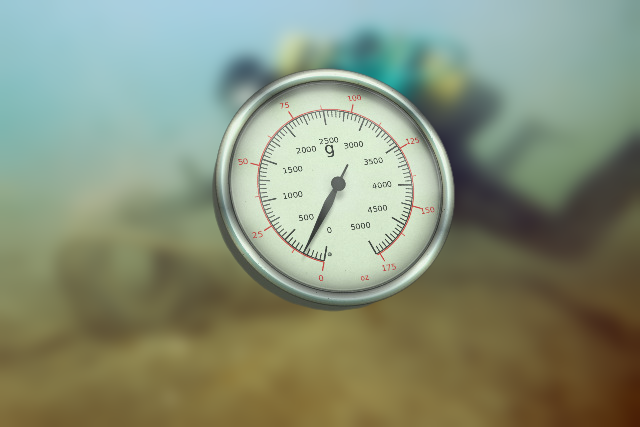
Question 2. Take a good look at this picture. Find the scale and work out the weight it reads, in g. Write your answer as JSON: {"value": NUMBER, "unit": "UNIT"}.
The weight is {"value": 250, "unit": "g"}
